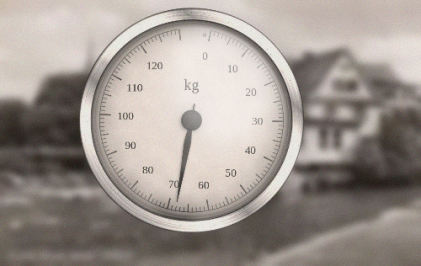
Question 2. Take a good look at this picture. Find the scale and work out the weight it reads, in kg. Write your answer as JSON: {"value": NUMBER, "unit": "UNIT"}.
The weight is {"value": 68, "unit": "kg"}
